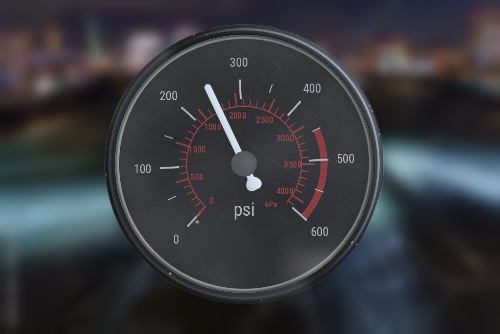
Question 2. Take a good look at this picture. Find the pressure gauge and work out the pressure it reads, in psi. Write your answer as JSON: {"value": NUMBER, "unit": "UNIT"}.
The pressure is {"value": 250, "unit": "psi"}
